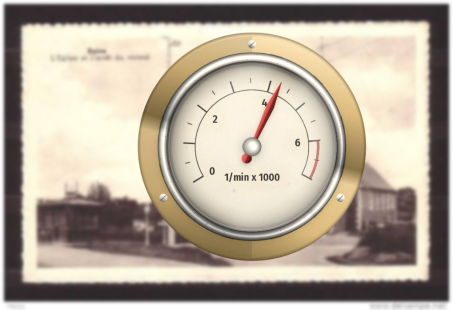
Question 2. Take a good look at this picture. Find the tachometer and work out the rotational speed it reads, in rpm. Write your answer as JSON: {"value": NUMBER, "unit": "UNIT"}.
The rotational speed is {"value": 4250, "unit": "rpm"}
